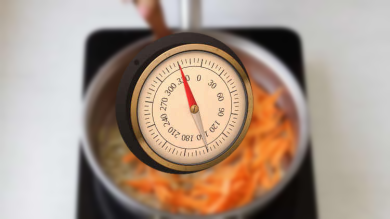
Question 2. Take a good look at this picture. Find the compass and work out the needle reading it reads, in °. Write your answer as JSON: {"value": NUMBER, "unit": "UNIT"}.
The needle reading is {"value": 330, "unit": "°"}
